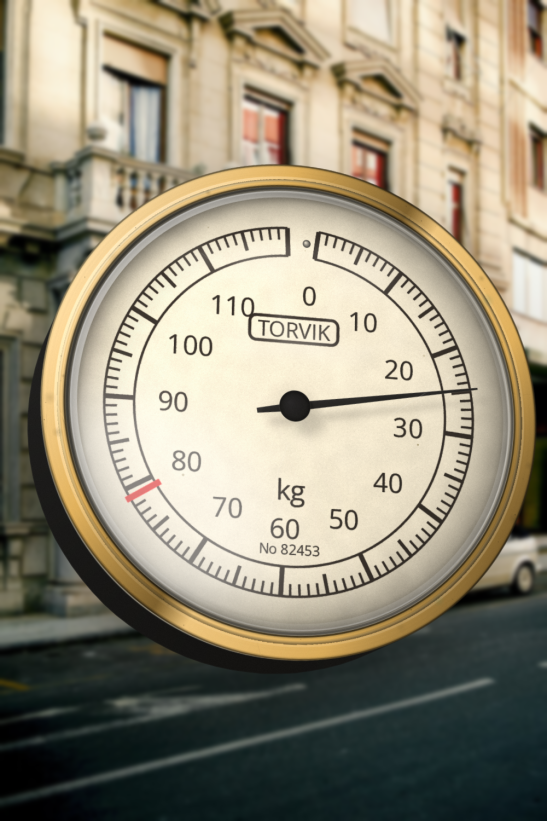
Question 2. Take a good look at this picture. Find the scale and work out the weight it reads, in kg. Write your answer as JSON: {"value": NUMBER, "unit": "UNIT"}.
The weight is {"value": 25, "unit": "kg"}
